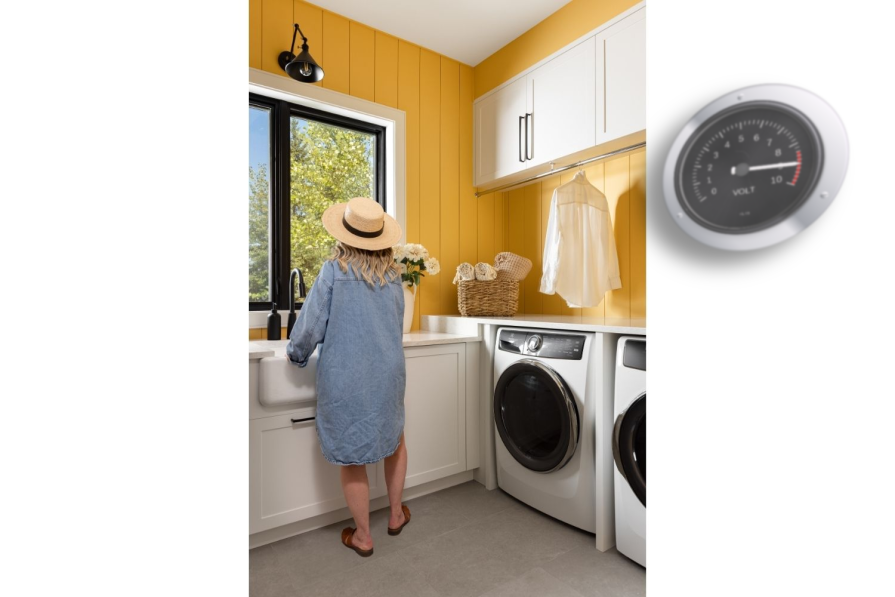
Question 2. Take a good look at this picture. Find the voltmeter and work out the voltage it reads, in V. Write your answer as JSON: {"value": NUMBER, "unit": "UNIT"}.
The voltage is {"value": 9, "unit": "V"}
